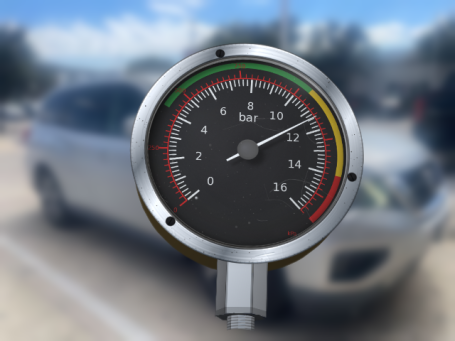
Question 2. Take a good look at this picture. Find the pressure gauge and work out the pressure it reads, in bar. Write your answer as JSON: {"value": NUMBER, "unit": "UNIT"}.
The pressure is {"value": 11.4, "unit": "bar"}
